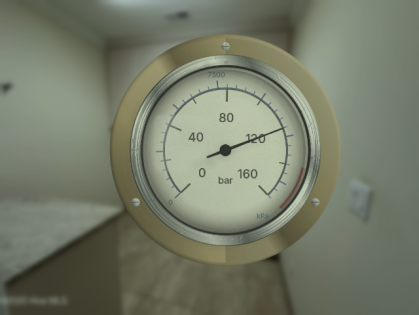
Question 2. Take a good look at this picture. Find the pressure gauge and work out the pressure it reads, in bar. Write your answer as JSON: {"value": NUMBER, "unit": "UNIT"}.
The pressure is {"value": 120, "unit": "bar"}
